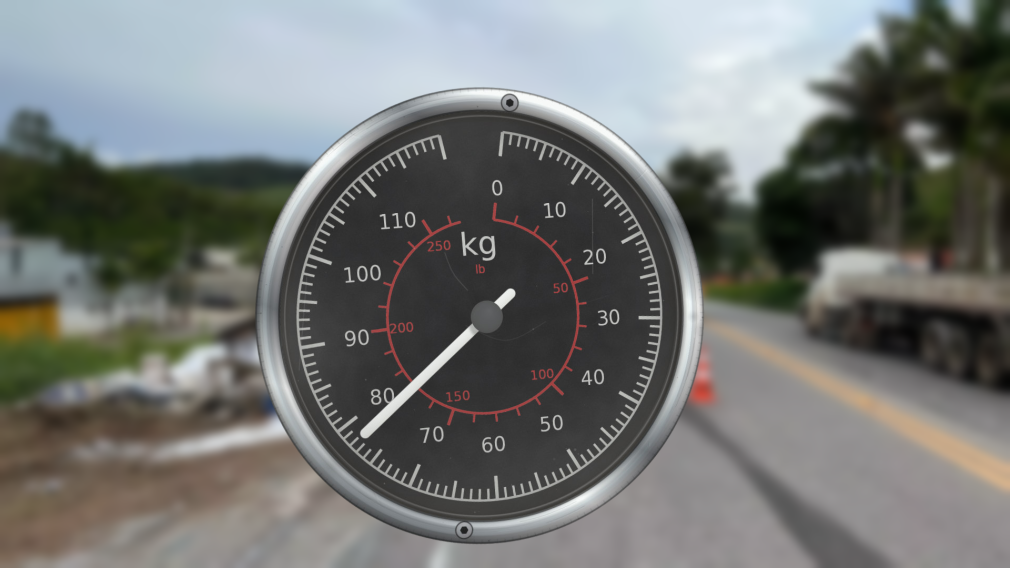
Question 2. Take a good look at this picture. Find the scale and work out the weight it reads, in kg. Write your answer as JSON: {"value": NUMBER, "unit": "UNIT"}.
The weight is {"value": 78, "unit": "kg"}
